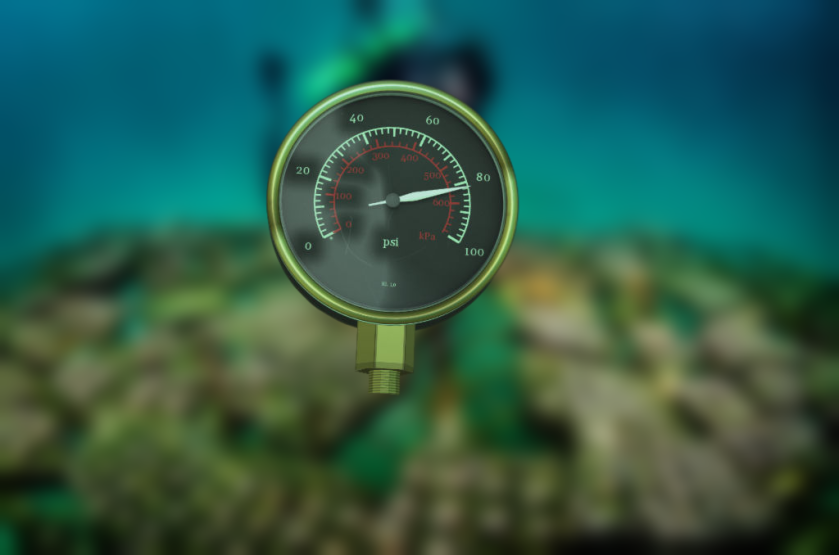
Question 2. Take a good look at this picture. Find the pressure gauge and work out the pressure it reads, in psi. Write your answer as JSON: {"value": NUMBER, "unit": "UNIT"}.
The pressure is {"value": 82, "unit": "psi"}
